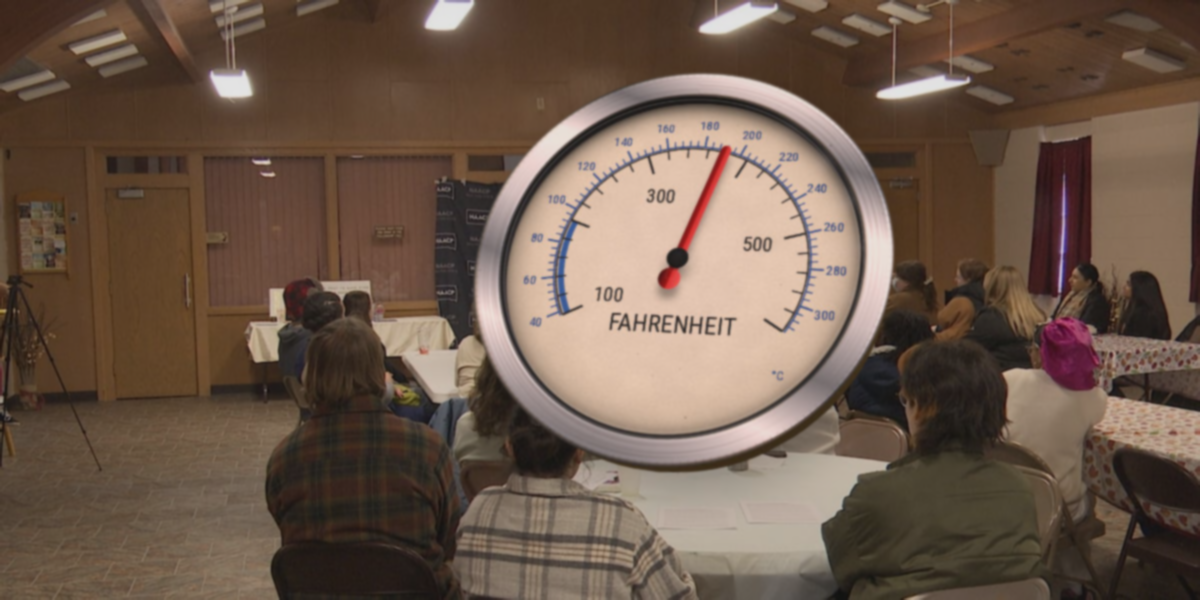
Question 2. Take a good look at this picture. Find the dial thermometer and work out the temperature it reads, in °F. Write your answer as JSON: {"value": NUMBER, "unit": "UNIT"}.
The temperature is {"value": 380, "unit": "°F"}
